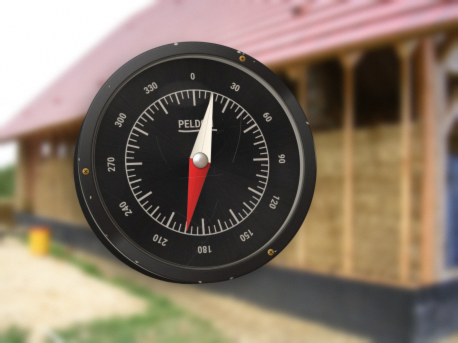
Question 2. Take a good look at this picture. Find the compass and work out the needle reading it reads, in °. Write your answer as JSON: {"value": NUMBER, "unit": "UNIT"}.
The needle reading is {"value": 195, "unit": "°"}
